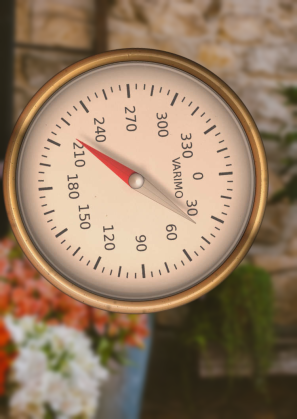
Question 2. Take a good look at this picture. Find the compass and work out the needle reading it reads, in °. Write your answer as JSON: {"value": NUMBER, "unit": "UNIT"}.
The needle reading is {"value": 220, "unit": "°"}
